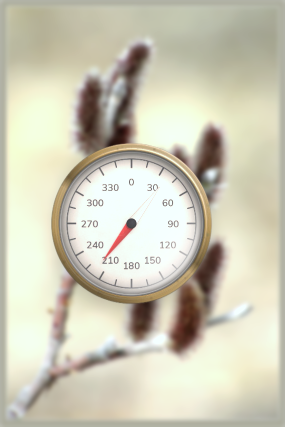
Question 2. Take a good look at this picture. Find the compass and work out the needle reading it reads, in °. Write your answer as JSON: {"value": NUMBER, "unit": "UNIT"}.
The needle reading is {"value": 217.5, "unit": "°"}
